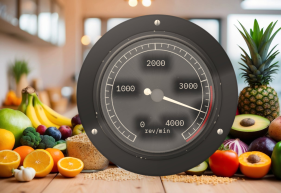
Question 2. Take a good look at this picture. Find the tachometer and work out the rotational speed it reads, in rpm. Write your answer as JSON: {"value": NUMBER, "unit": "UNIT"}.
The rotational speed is {"value": 3500, "unit": "rpm"}
